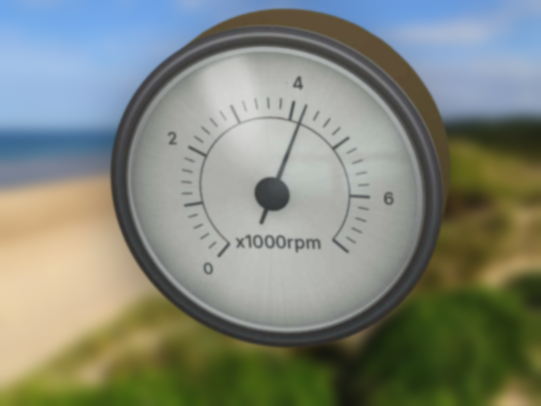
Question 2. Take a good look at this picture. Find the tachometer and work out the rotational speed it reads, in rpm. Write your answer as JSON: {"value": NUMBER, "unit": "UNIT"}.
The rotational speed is {"value": 4200, "unit": "rpm"}
